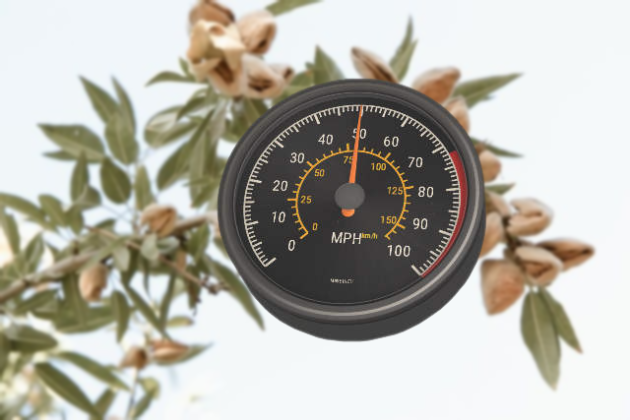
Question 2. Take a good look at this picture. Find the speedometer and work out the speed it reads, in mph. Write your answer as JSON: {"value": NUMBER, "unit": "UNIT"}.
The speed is {"value": 50, "unit": "mph"}
